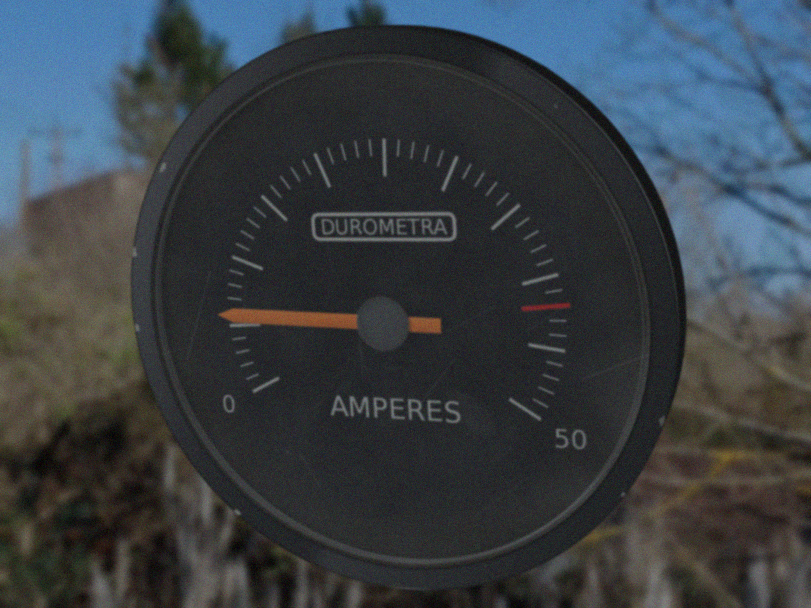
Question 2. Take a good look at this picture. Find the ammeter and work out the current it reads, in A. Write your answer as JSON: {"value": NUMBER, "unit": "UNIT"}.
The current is {"value": 6, "unit": "A"}
